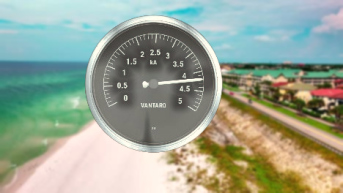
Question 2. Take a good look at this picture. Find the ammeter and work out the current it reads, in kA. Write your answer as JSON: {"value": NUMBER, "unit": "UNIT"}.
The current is {"value": 4.2, "unit": "kA"}
